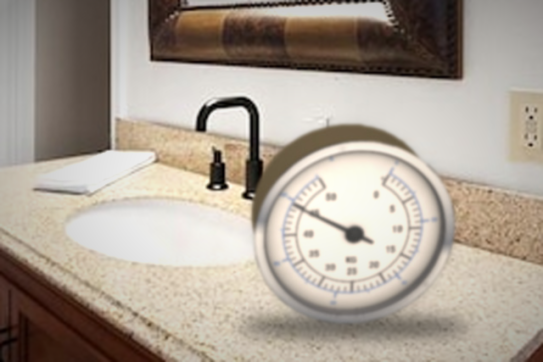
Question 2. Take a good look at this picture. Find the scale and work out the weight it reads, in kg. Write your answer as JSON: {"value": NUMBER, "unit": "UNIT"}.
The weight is {"value": 45, "unit": "kg"}
